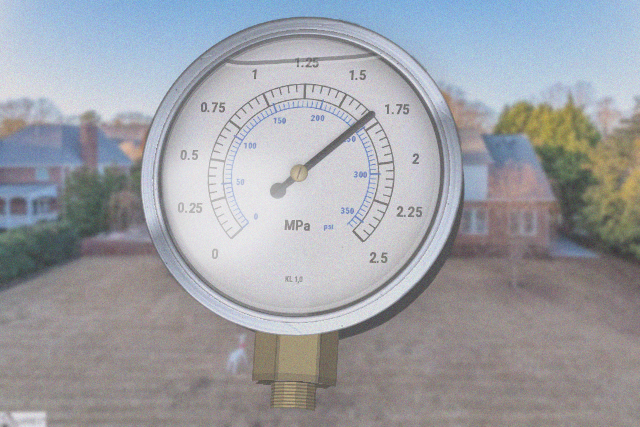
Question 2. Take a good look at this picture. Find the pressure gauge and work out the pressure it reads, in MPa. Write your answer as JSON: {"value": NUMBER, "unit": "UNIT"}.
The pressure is {"value": 1.7, "unit": "MPa"}
